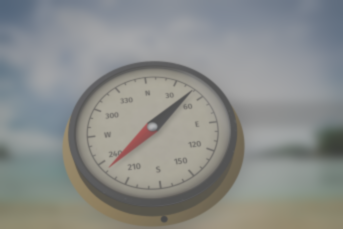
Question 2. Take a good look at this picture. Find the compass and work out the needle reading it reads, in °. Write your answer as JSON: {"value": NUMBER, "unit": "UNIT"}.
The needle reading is {"value": 230, "unit": "°"}
